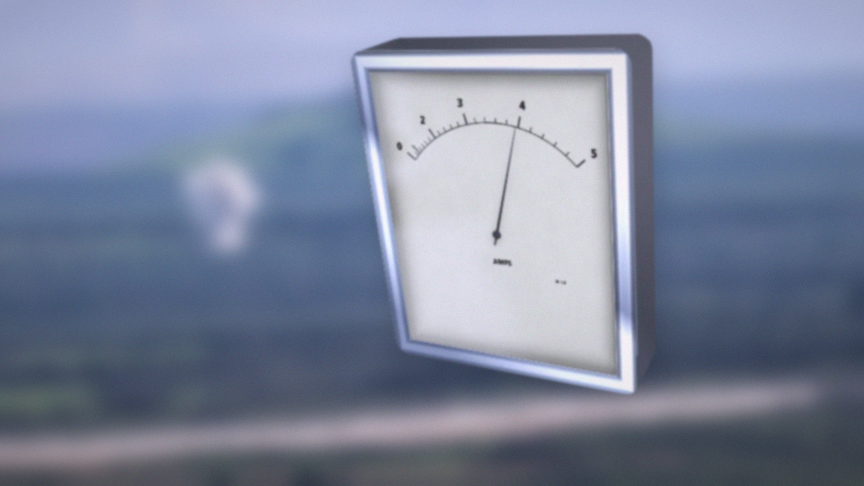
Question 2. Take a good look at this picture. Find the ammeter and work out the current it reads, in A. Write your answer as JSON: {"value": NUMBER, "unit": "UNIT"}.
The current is {"value": 4, "unit": "A"}
